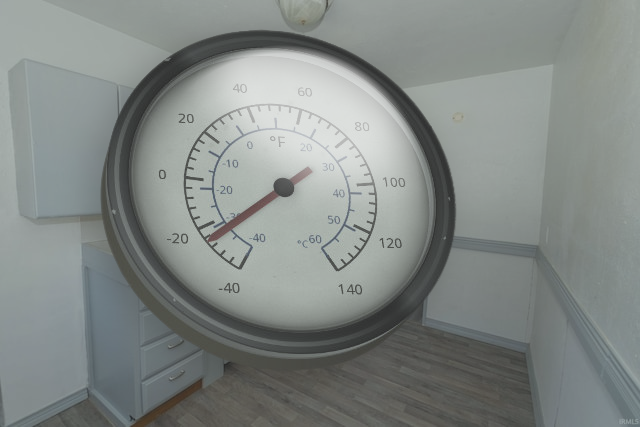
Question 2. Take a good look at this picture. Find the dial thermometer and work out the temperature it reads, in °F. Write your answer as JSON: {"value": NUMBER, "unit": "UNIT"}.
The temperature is {"value": -26, "unit": "°F"}
